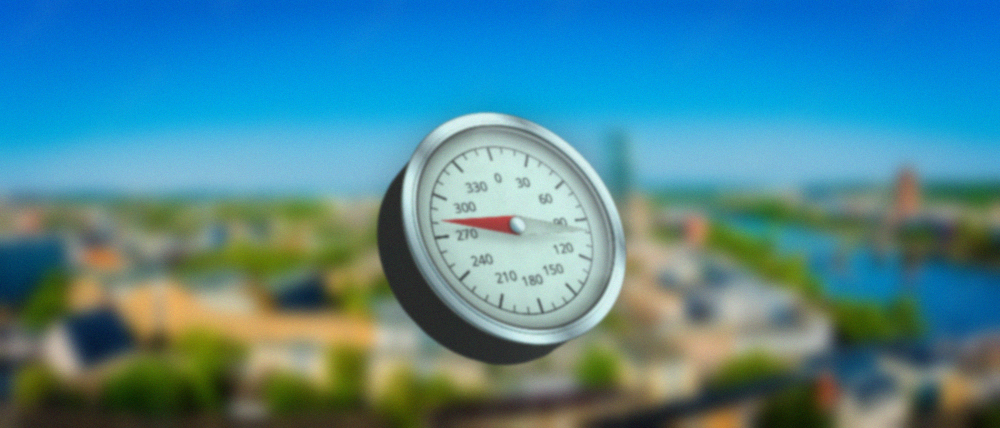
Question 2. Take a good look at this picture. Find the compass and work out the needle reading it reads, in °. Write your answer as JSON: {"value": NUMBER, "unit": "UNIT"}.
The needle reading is {"value": 280, "unit": "°"}
